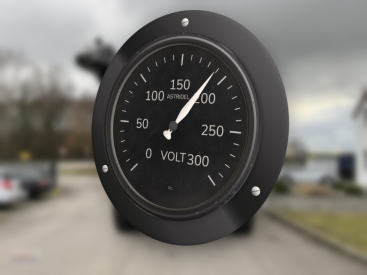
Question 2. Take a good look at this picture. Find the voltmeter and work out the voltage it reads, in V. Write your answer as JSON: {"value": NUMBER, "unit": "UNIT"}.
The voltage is {"value": 190, "unit": "V"}
